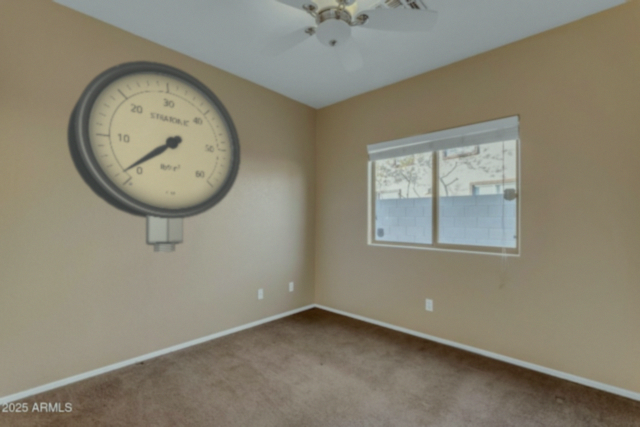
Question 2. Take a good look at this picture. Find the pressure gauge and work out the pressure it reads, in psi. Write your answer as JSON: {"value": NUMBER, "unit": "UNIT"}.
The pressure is {"value": 2, "unit": "psi"}
